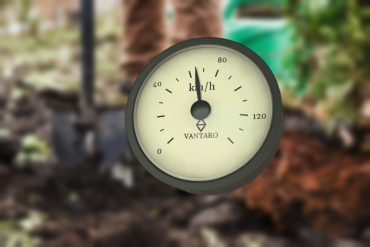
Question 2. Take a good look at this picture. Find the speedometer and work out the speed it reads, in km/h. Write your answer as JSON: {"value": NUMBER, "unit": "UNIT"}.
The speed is {"value": 65, "unit": "km/h"}
